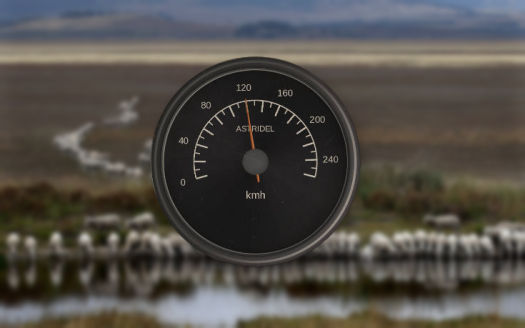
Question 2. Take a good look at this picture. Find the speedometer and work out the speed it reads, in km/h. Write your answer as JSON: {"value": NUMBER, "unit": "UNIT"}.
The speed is {"value": 120, "unit": "km/h"}
